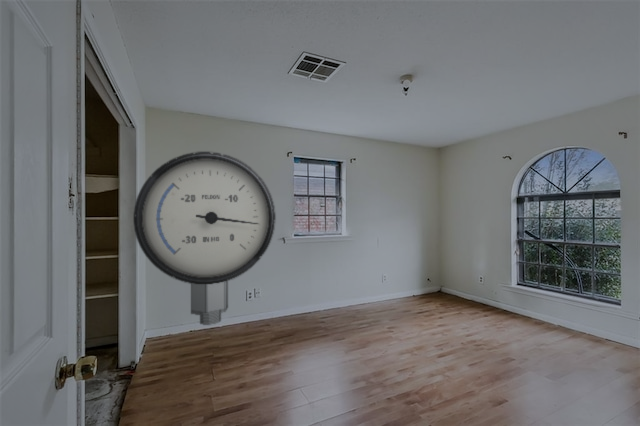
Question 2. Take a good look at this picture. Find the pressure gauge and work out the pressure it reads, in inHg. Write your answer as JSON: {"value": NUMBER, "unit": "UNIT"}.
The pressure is {"value": -4, "unit": "inHg"}
